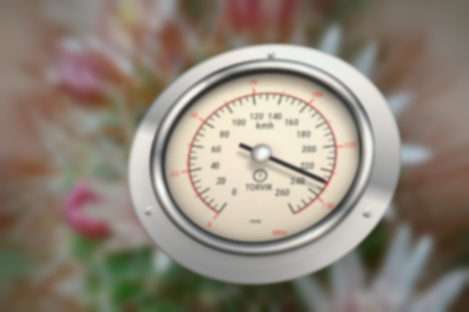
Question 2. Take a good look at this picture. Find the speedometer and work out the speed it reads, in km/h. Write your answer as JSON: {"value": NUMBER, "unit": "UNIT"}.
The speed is {"value": 230, "unit": "km/h"}
